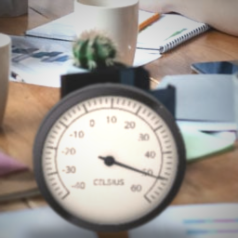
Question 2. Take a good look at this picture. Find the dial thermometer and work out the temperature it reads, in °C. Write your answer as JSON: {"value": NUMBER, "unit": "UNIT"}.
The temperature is {"value": 50, "unit": "°C"}
